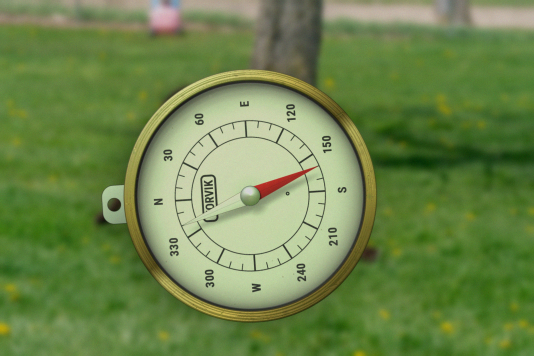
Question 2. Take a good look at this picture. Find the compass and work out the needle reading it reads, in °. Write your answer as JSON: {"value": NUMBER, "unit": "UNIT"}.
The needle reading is {"value": 160, "unit": "°"}
